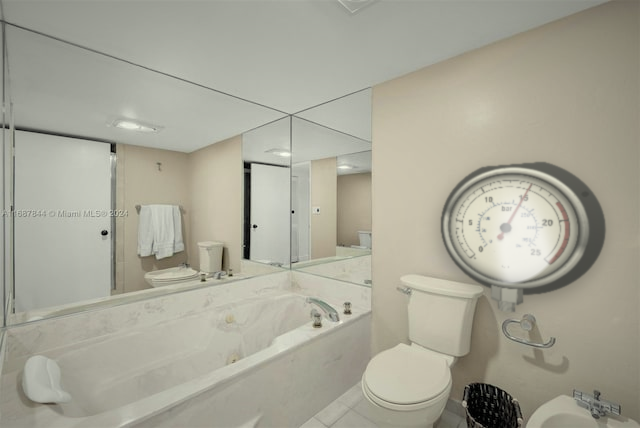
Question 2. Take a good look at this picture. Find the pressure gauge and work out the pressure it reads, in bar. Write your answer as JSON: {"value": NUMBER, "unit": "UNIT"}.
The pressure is {"value": 15, "unit": "bar"}
